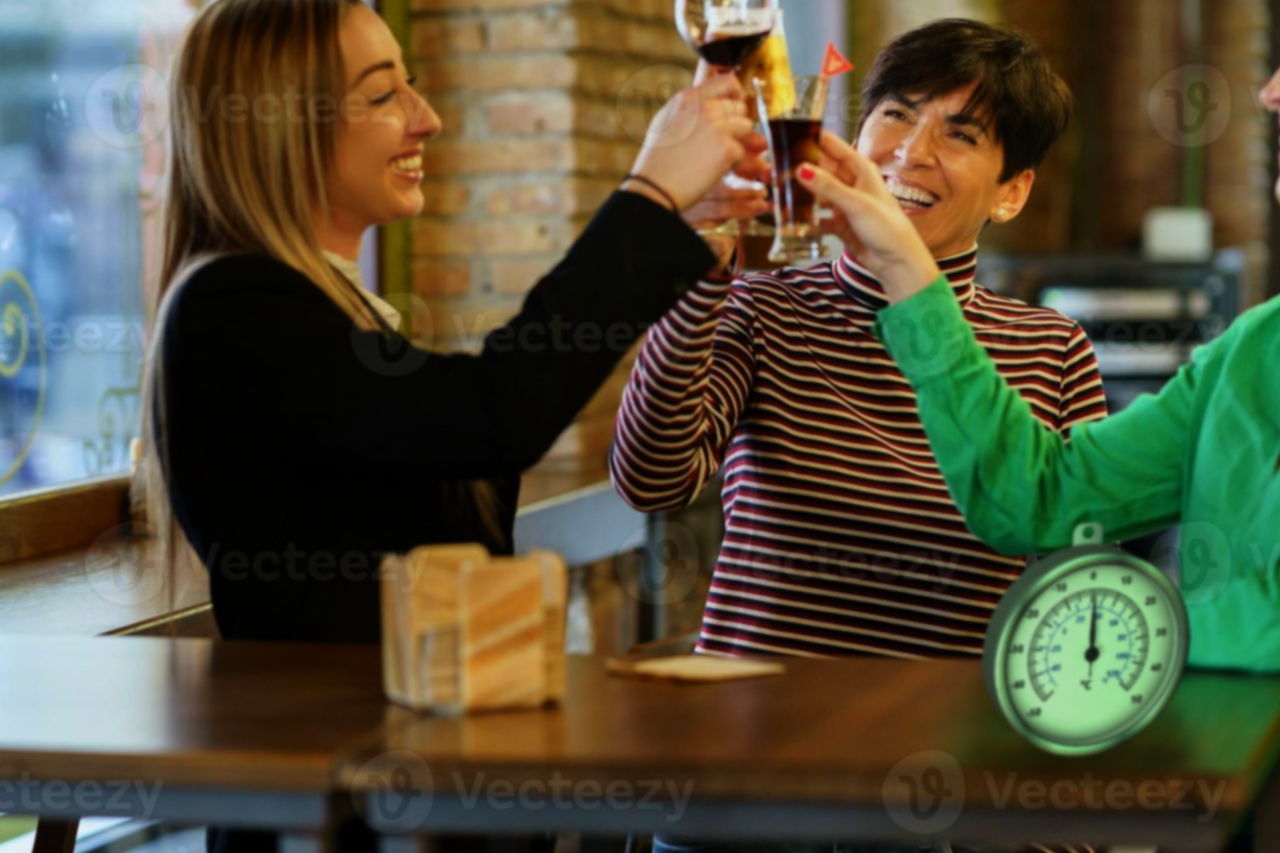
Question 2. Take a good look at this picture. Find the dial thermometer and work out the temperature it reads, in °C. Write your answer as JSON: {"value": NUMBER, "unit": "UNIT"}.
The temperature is {"value": 0, "unit": "°C"}
